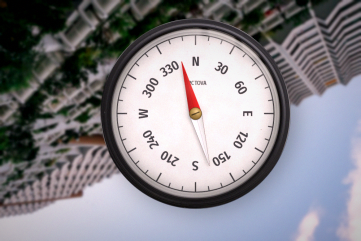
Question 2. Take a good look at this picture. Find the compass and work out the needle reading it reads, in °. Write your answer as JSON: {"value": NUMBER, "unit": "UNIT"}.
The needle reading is {"value": 345, "unit": "°"}
